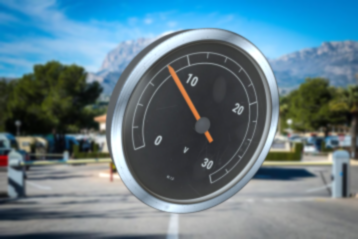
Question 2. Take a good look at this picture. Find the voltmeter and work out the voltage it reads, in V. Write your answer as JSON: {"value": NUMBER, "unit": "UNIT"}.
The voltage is {"value": 8, "unit": "V"}
